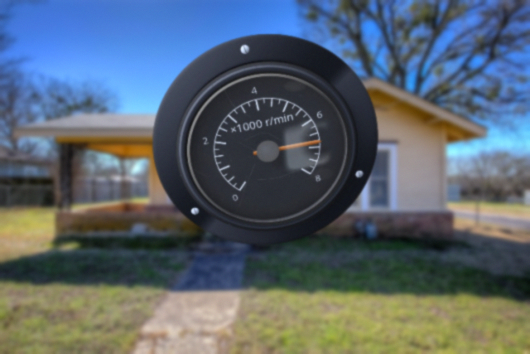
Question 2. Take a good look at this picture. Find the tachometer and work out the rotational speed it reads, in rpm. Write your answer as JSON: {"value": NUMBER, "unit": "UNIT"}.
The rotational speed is {"value": 6750, "unit": "rpm"}
